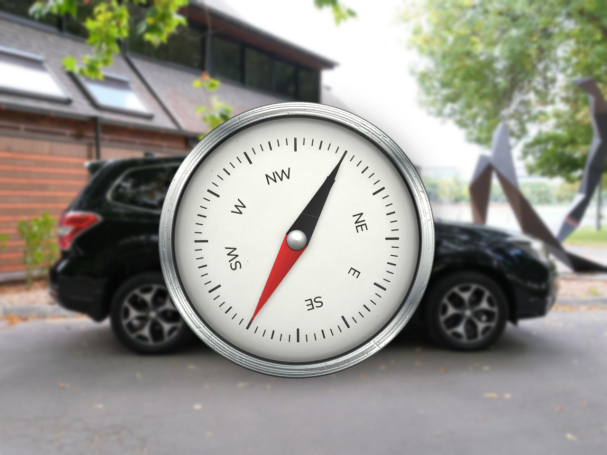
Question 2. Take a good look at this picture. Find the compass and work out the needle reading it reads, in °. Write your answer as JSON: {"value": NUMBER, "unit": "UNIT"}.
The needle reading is {"value": 180, "unit": "°"}
